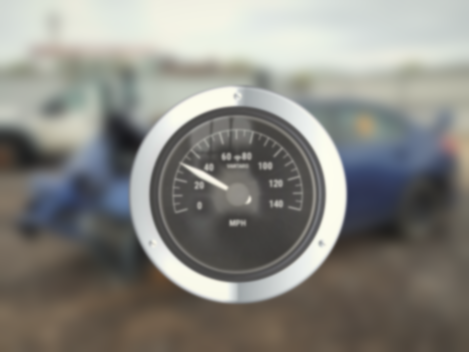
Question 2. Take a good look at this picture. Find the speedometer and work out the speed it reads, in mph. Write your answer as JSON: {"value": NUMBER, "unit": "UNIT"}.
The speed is {"value": 30, "unit": "mph"}
